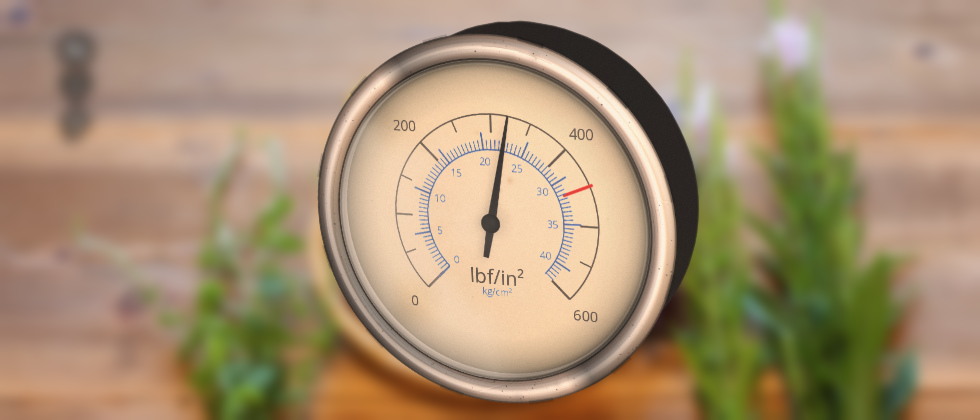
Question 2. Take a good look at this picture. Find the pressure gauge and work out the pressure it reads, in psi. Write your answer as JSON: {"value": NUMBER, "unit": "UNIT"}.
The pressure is {"value": 325, "unit": "psi"}
